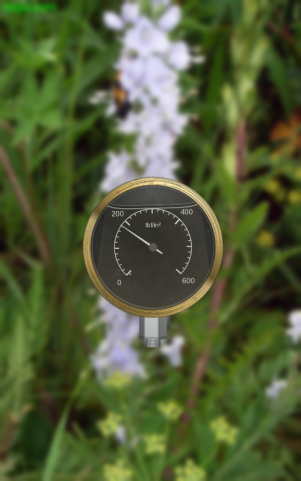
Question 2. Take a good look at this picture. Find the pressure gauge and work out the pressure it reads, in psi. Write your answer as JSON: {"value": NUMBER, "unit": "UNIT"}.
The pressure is {"value": 180, "unit": "psi"}
